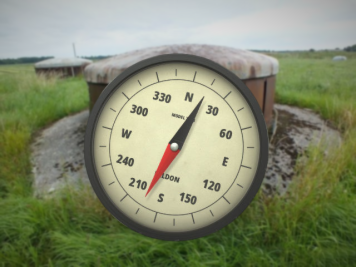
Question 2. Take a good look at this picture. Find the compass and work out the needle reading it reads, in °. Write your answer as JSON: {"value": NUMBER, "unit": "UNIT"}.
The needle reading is {"value": 195, "unit": "°"}
